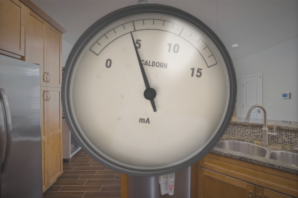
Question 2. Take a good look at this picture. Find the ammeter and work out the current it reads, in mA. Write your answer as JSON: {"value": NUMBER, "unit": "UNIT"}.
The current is {"value": 4.5, "unit": "mA"}
